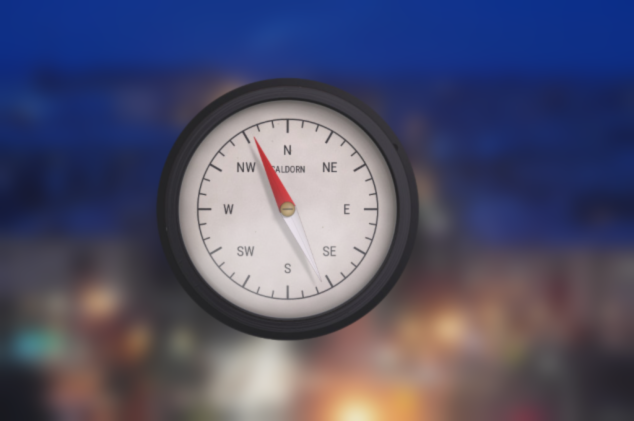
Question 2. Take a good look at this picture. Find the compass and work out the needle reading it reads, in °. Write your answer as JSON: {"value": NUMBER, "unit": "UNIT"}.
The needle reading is {"value": 335, "unit": "°"}
